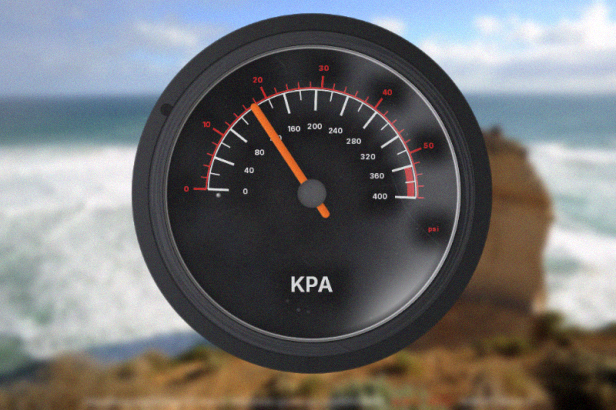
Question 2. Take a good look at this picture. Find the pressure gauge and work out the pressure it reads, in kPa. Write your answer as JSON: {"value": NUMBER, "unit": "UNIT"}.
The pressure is {"value": 120, "unit": "kPa"}
